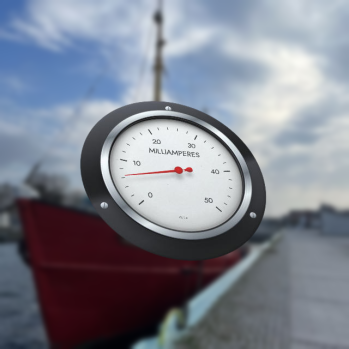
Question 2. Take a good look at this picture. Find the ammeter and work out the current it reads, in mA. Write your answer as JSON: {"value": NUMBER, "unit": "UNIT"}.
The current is {"value": 6, "unit": "mA"}
